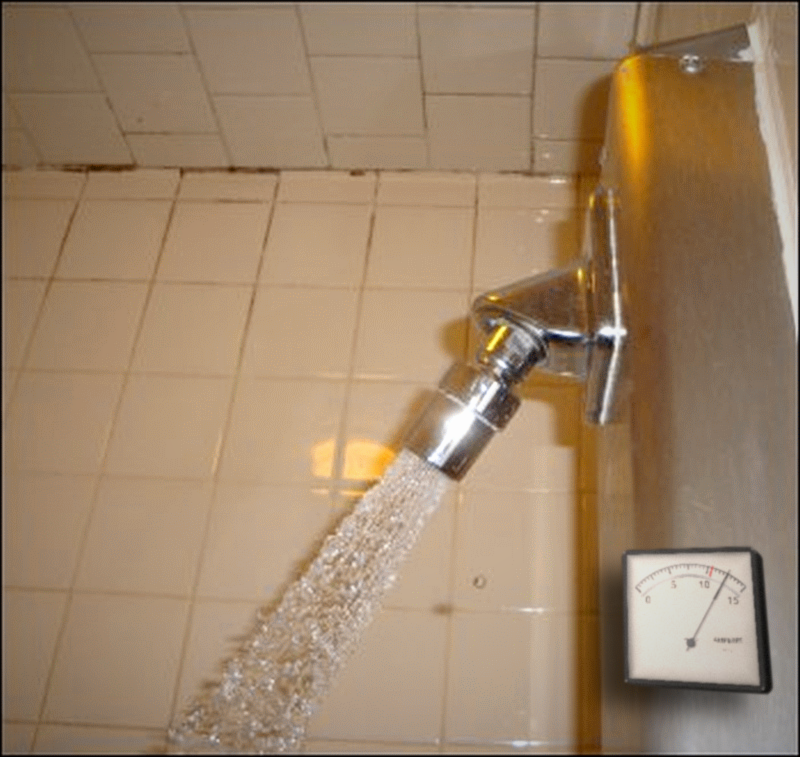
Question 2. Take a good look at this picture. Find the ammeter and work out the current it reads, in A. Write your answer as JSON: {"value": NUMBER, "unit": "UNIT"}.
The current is {"value": 12.5, "unit": "A"}
